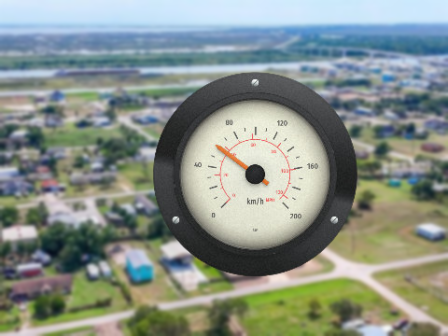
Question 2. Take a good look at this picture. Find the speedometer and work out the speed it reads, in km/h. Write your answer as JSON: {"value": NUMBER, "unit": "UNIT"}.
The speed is {"value": 60, "unit": "km/h"}
